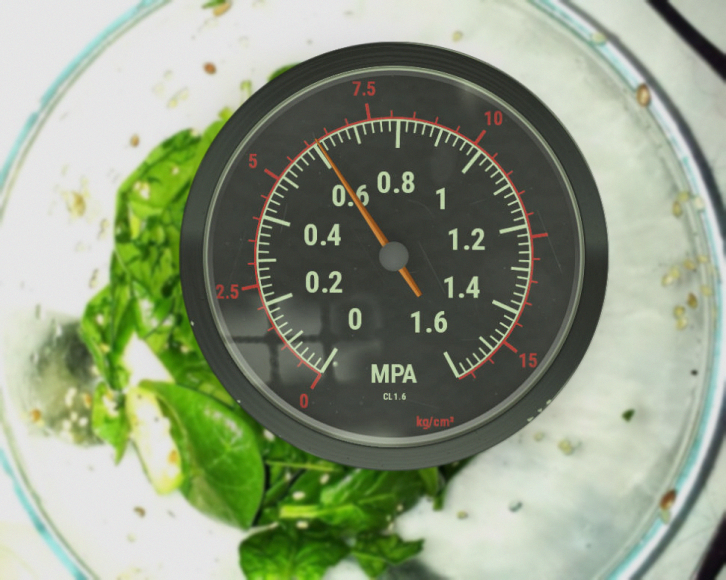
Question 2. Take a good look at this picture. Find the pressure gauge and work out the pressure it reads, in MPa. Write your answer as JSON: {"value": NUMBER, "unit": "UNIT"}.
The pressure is {"value": 0.61, "unit": "MPa"}
